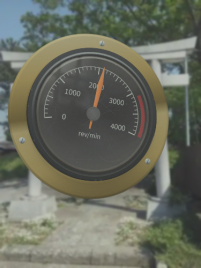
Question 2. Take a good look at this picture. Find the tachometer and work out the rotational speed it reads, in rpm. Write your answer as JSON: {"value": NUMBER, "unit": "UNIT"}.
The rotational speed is {"value": 2100, "unit": "rpm"}
